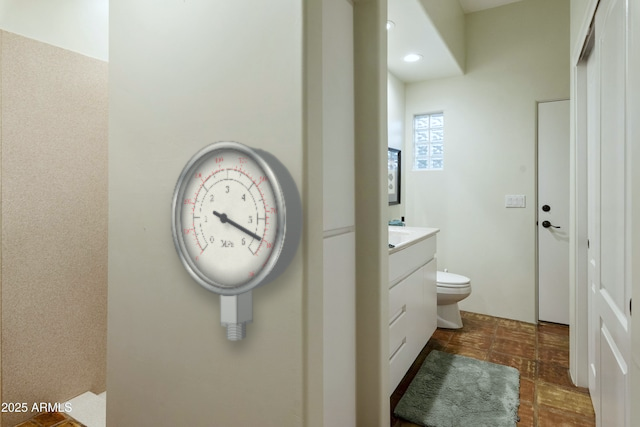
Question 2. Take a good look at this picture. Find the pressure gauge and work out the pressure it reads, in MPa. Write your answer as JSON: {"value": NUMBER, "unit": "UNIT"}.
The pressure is {"value": 5.5, "unit": "MPa"}
